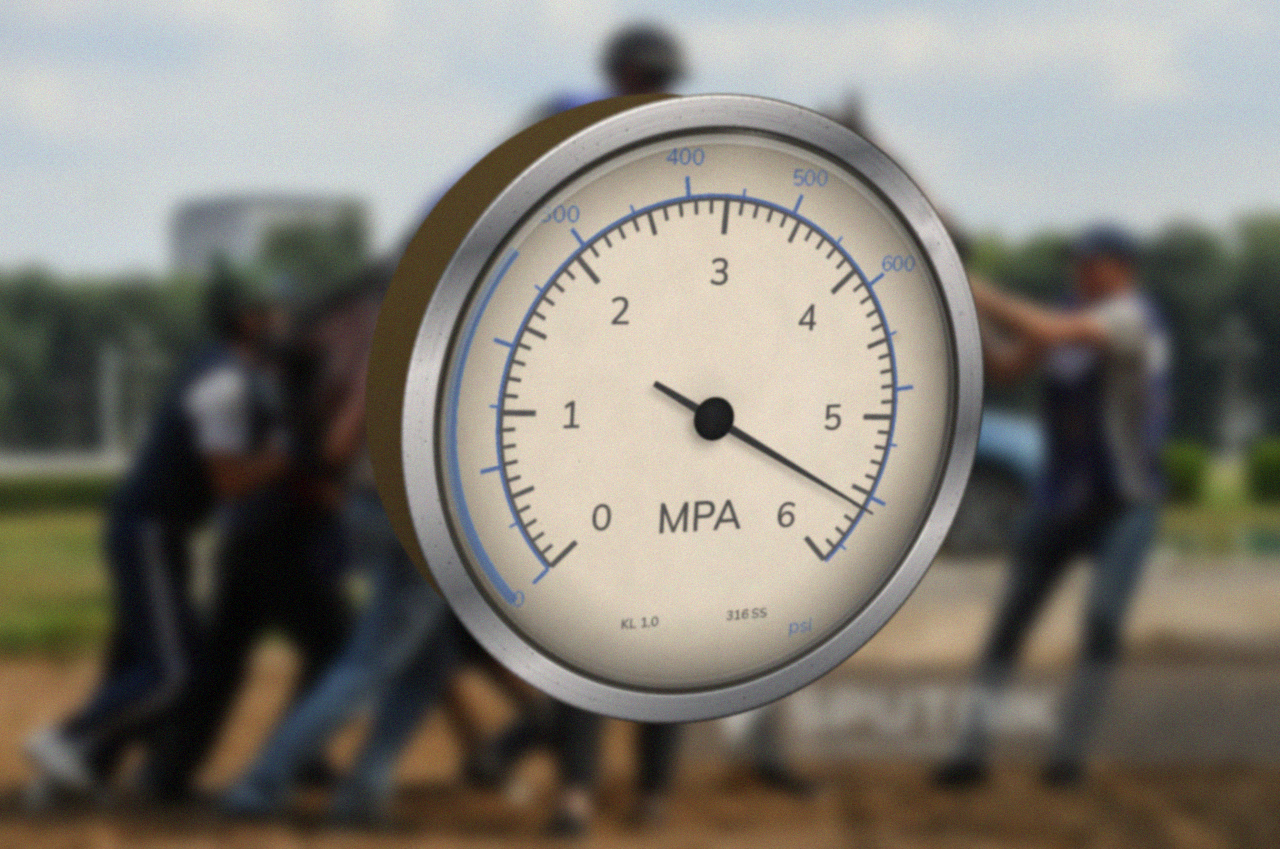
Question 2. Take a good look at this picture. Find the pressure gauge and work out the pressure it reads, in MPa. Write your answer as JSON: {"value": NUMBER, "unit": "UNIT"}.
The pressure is {"value": 5.6, "unit": "MPa"}
